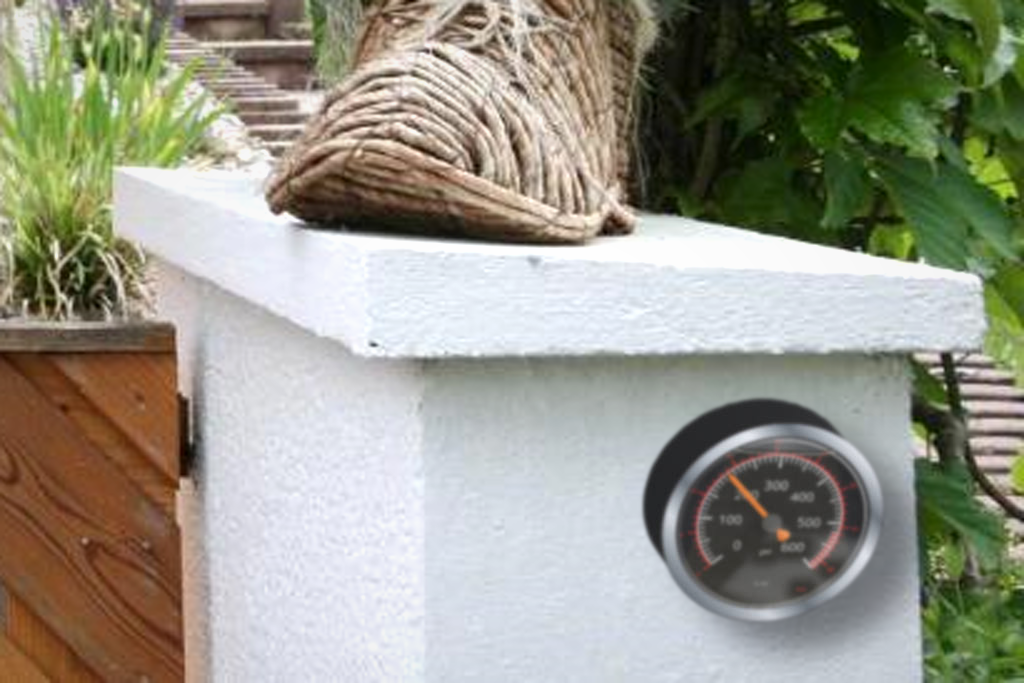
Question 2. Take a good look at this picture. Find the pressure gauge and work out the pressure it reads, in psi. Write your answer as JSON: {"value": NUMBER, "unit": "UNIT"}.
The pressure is {"value": 200, "unit": "psi"}
